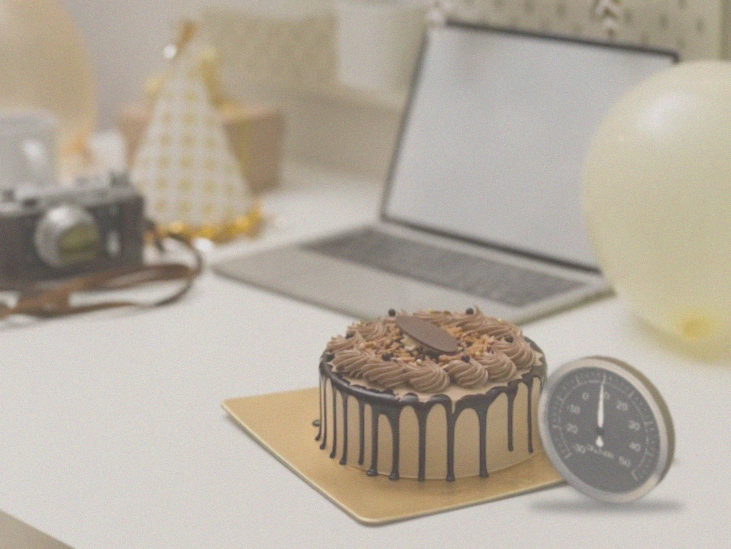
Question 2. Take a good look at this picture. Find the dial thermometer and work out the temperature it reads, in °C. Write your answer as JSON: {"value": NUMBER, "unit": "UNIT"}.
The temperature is {"value": 10, "unit": "°C"}
